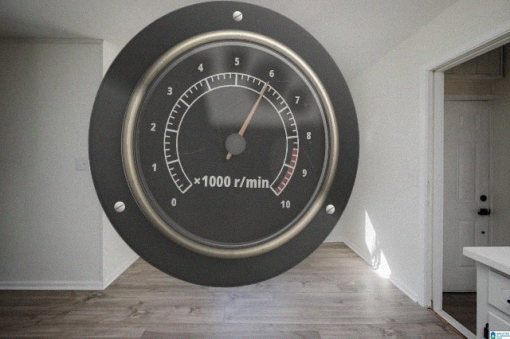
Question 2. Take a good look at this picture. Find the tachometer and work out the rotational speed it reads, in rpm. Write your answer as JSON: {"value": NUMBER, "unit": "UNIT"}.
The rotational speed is {"value": 6000, "unit": "rpm"}
